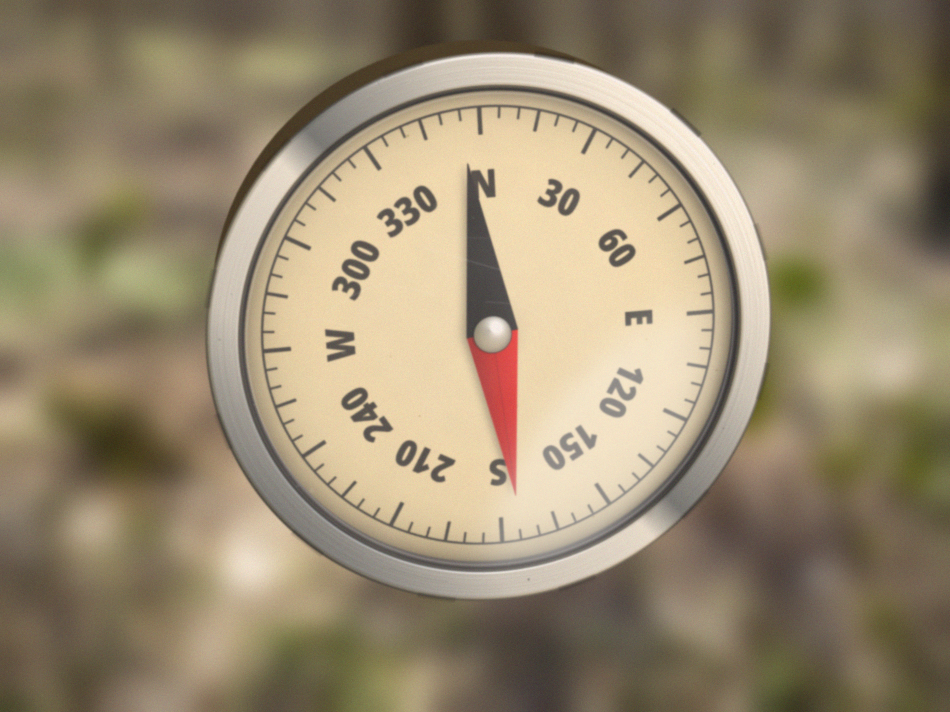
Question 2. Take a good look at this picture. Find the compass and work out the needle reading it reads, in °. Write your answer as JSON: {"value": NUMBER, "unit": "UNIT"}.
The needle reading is {"value": 175, "unit": "°"}
